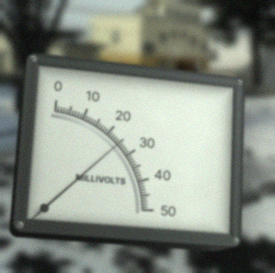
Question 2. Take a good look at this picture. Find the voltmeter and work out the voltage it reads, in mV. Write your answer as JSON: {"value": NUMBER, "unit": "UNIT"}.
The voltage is {"value": 25, "unit": "mV"}
